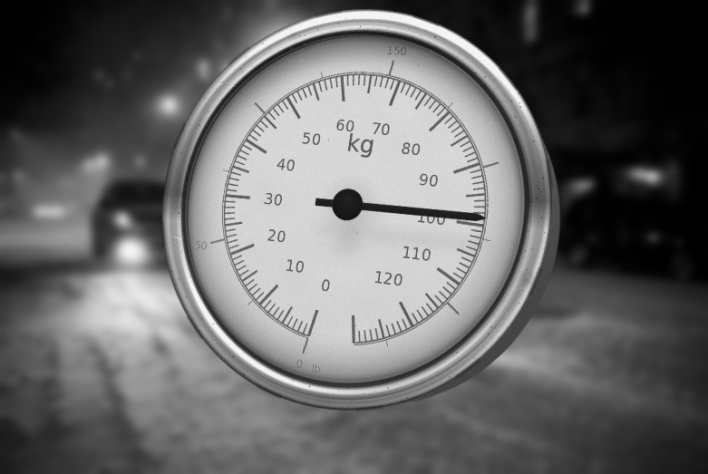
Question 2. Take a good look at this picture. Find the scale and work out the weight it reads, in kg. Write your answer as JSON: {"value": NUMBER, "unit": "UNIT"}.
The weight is {"value": 99, "unit": "kg"}
